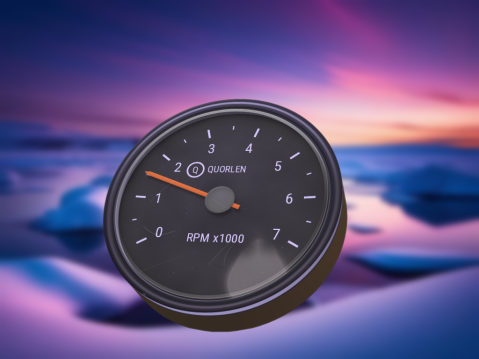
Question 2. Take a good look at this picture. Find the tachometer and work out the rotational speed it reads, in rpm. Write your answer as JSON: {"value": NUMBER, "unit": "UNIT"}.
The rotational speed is {"value": 1500, "unit": "rpm"}
